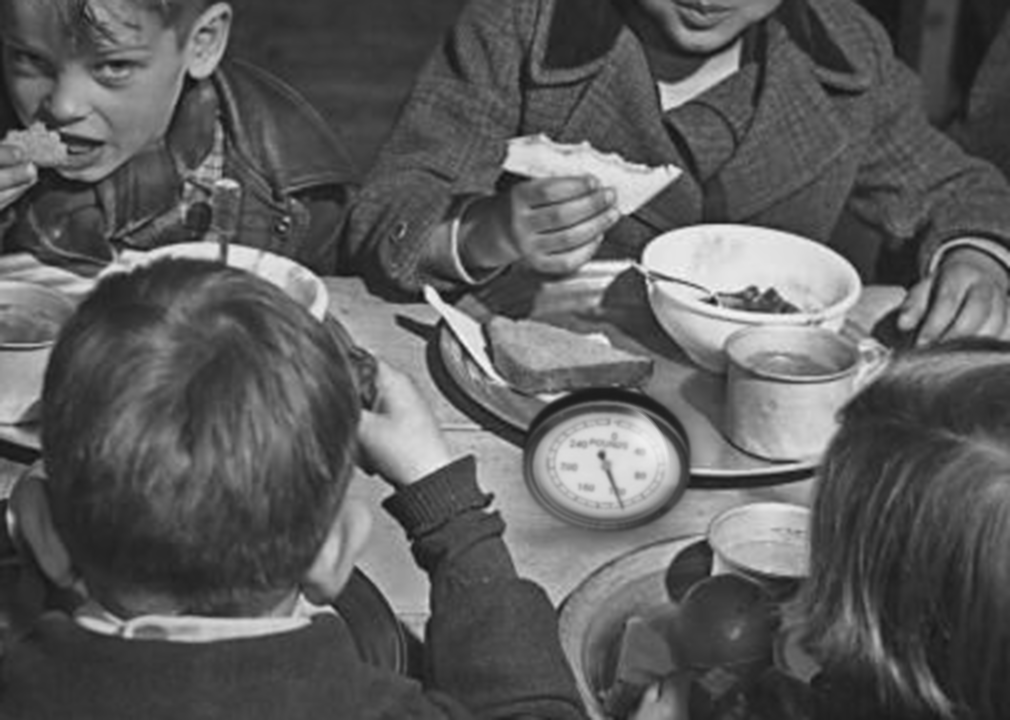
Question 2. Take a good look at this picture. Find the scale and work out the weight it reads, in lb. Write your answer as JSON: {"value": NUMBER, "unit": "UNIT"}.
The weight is {"value": 120, "unit": "lb"}
